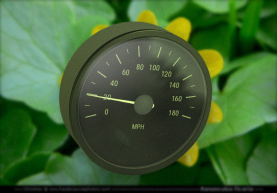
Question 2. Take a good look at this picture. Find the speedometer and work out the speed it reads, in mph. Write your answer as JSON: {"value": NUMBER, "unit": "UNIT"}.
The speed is {"value": 20, "unit": "mph"}
